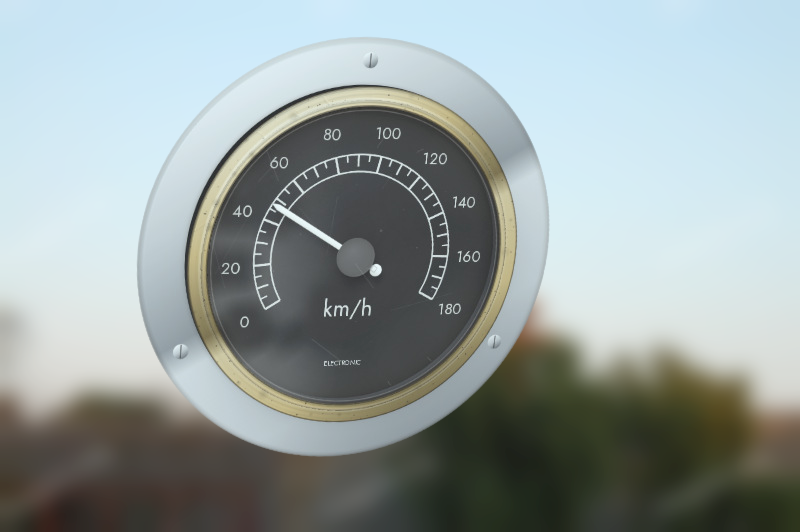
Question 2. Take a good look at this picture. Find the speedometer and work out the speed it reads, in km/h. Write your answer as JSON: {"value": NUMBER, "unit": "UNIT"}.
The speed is {"value": 47.5, "unit": "km/h"}
